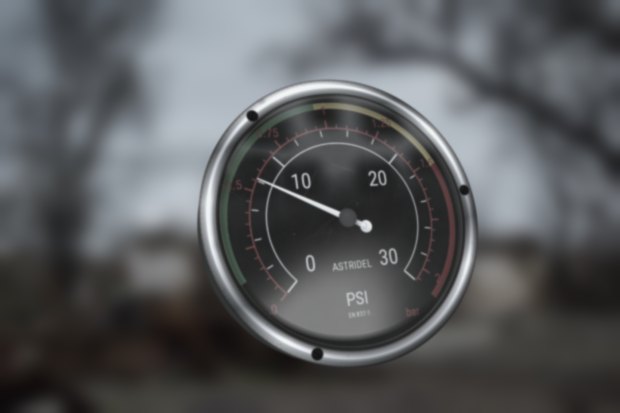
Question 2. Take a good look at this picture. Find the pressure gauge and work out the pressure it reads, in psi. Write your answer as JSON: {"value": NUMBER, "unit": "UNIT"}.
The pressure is {"value": 8, "unit": "psi"}
